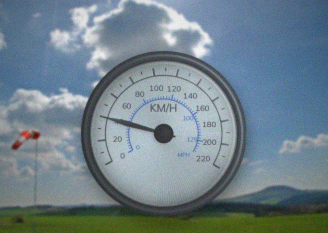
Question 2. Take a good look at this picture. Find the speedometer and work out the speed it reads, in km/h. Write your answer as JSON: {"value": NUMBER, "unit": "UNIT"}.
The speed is {"value": 40, "unit": "km/h"}
